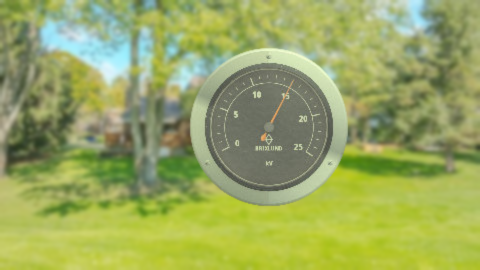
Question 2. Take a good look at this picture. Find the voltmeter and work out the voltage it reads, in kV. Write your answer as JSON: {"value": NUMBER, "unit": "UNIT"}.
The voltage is {"value": 15, "unit": "kV"}
